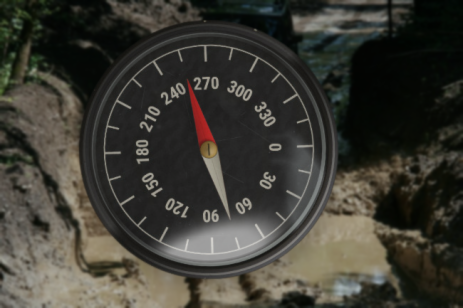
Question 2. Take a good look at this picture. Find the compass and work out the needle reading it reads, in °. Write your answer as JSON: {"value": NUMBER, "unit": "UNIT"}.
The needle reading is {"value": 255, "unit": "°"}
